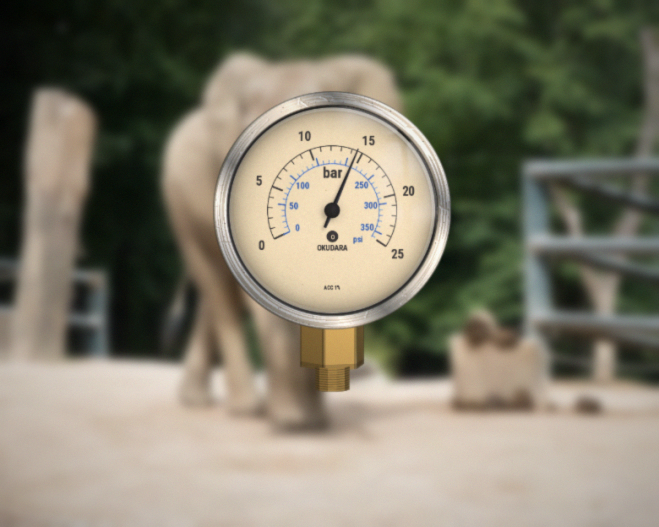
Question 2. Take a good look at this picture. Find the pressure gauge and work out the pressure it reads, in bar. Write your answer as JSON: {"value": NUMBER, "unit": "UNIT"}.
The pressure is {"value": 14.5, "unit": "bar"}
